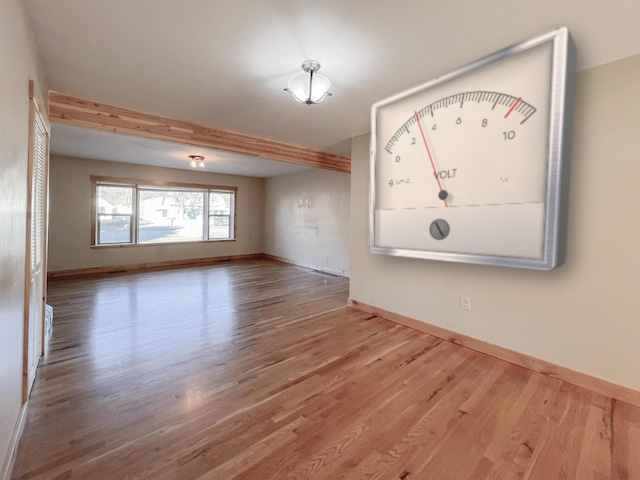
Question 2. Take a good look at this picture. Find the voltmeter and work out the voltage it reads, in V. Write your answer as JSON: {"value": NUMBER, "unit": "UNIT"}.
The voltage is {"value": 3, "unit": "V"}
